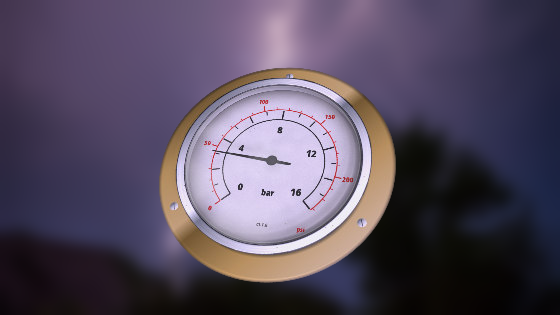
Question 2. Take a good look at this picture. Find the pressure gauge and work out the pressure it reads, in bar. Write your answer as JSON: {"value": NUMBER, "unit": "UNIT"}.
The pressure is {"value": 3, "unit": "bar"}
